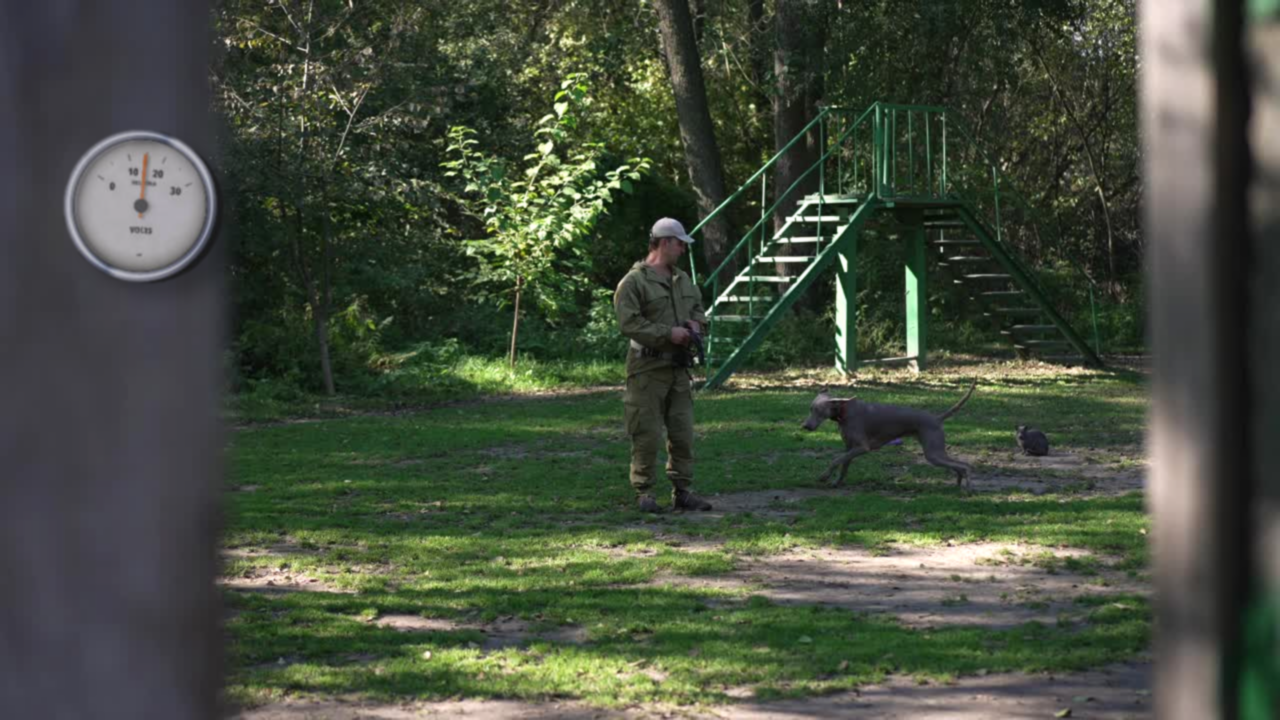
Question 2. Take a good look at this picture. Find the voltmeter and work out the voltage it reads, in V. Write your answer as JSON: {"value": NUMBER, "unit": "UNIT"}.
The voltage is {"value": 15, "unit": "V"}
